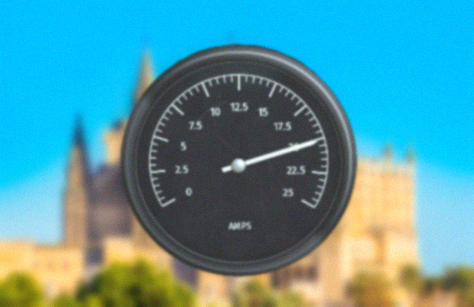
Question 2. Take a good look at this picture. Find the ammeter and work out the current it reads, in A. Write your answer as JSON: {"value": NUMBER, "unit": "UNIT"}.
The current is {"value": 20, "unit": "A"}
